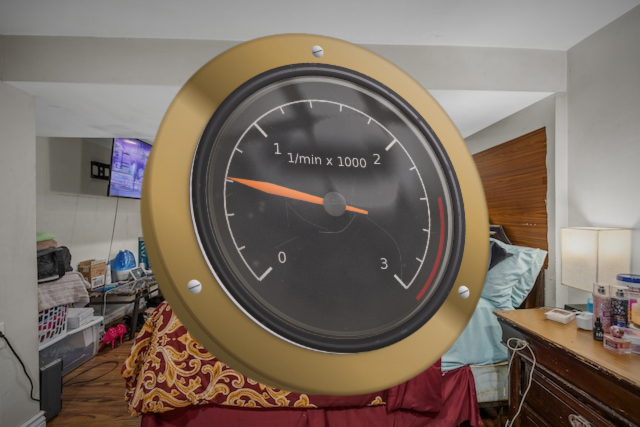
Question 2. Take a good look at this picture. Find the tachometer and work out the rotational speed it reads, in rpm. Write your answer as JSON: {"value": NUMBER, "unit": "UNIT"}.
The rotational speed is {"value": 600, "unit": "rpm"}
